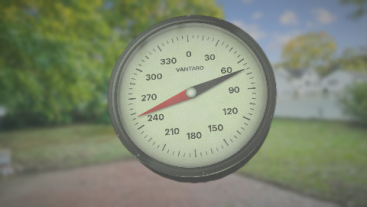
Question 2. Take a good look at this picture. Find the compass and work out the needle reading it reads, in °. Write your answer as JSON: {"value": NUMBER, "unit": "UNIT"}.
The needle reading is {"value": 250, "unit": "°"}
